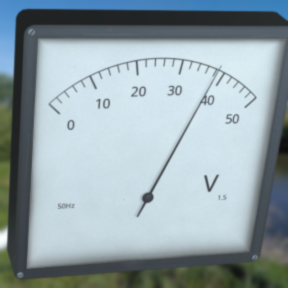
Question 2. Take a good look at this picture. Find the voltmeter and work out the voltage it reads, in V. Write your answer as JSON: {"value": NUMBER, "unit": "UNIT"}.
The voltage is {"value": 38, "unit": "V"}
